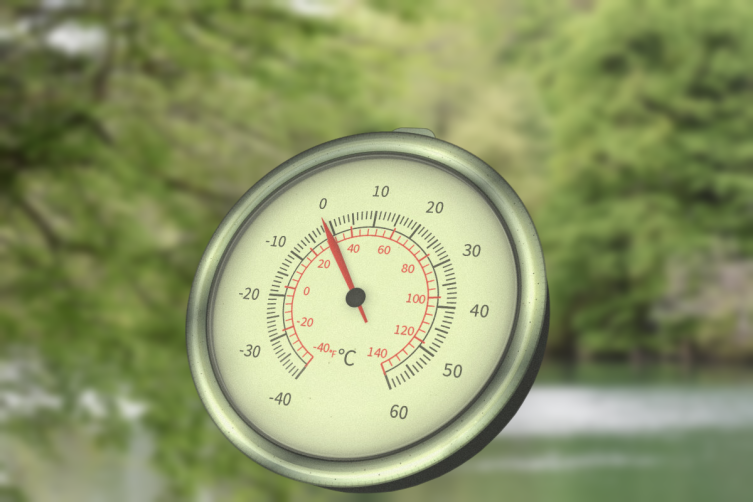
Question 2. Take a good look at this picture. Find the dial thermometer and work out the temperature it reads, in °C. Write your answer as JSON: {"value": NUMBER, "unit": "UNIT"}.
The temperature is {"value": -1, "unit": "°C"}
